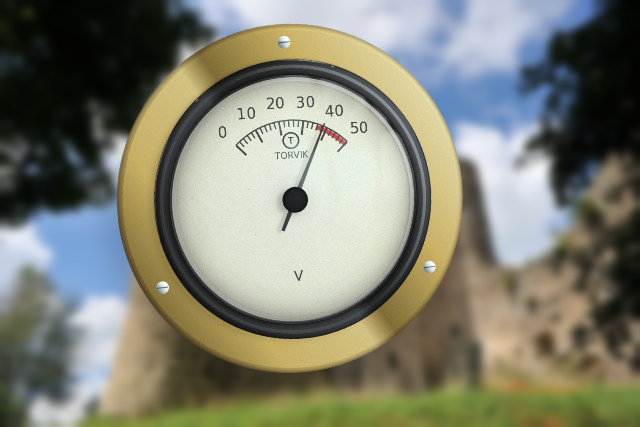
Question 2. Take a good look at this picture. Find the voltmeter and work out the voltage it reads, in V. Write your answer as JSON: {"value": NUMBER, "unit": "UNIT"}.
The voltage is {"value": 38, "unit": "V"}
